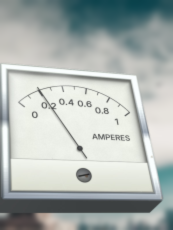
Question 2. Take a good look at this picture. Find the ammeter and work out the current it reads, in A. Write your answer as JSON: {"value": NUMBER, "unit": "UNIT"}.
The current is {"value": 0.2, "unit": "A"}
